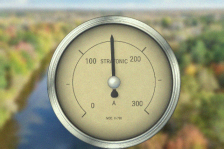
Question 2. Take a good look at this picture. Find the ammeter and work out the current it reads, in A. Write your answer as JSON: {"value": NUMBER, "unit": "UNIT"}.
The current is {"value": 150, "unit": "A"}
